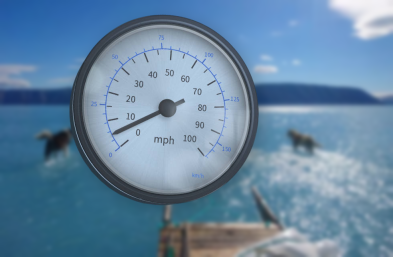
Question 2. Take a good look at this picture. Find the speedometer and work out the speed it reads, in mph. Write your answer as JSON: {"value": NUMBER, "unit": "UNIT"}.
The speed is {"value": 5, "unit": "mph"}
